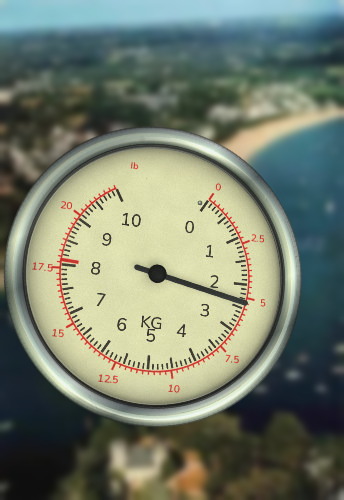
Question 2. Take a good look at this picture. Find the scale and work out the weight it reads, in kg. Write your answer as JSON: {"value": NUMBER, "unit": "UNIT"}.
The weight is {"value": 2.4, "unit": "kg"}
